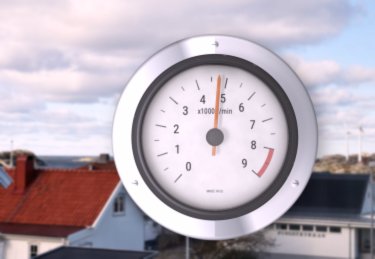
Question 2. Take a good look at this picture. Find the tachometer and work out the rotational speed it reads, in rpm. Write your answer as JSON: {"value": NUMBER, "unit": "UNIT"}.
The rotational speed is {"value": 4750, "unit": "rpm"}
